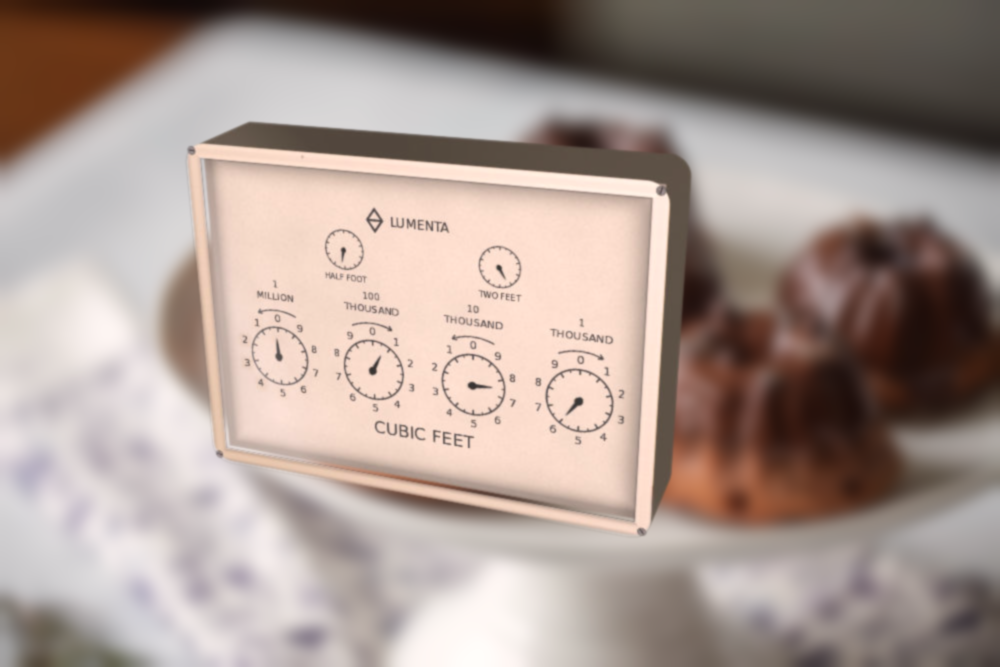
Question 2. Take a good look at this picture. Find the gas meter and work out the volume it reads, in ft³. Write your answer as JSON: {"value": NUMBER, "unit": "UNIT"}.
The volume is {"value": 7600, "unit": "ft³"}
